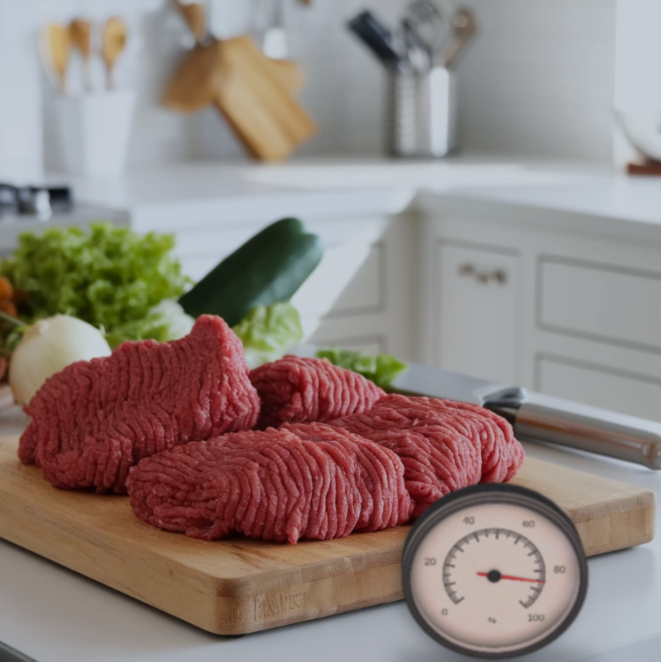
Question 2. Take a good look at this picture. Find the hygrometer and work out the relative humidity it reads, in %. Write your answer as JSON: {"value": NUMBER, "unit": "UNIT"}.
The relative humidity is {"value": 85, "unit": "%"}
